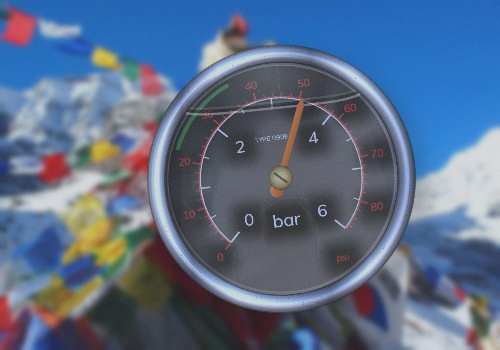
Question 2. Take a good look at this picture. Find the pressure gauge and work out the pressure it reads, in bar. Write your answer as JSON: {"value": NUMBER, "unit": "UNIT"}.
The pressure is {"value": 3.5, "unit": "bar"}
